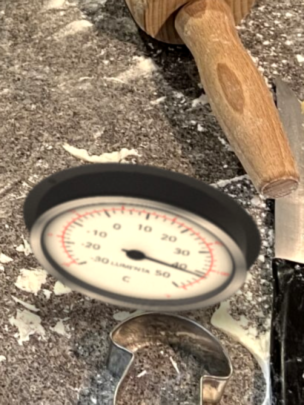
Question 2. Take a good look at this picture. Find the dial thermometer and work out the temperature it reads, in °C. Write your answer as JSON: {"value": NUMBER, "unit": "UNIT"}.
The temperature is {"value": 40, "unit": "°C"}
